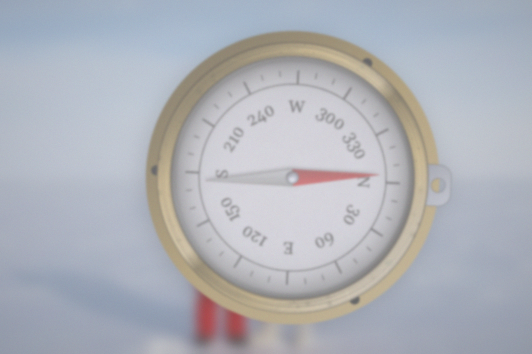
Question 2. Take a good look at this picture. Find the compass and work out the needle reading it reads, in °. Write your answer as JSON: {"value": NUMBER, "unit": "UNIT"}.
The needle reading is {"value": 355, "unit": "°"}
